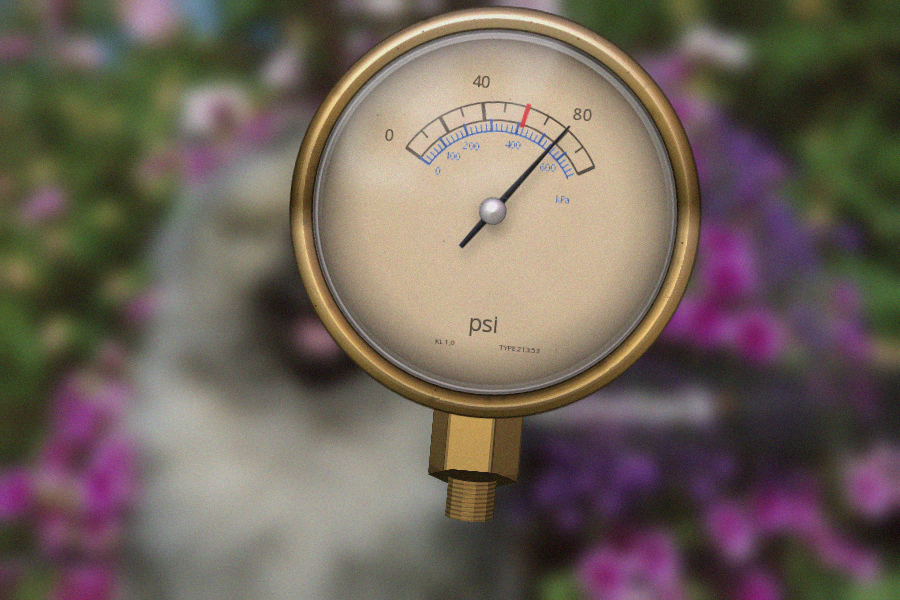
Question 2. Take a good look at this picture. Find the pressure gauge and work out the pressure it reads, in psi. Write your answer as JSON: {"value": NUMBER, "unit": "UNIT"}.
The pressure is {"value": 80, "unit": "psi"}
